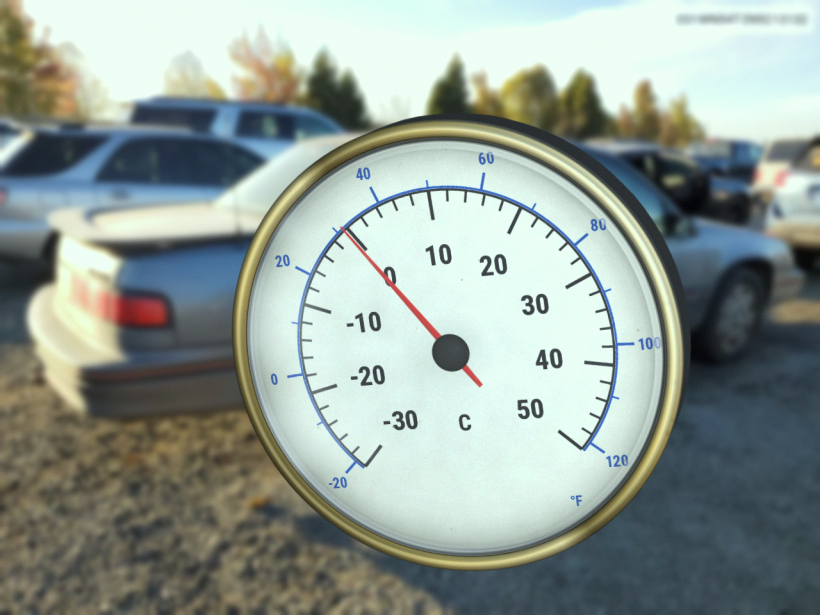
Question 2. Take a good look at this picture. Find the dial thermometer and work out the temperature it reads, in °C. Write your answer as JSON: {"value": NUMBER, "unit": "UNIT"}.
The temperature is {"value": 0, "unit": "°C"}
